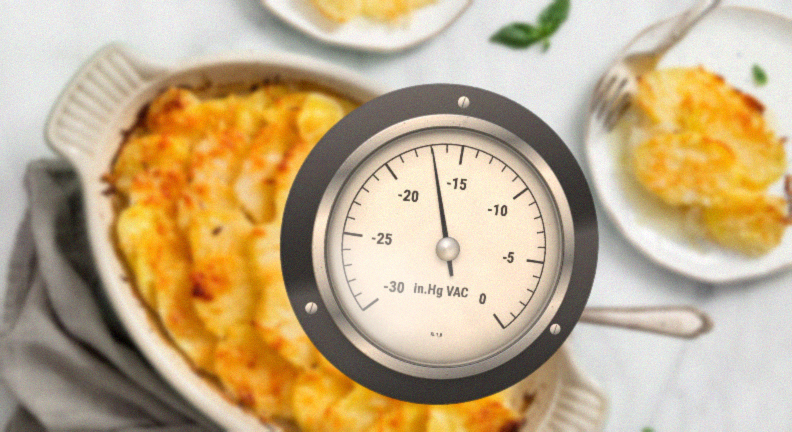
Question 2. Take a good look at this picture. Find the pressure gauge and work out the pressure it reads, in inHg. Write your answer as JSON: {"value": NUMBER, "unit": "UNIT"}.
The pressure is {"value": -17, "unit": "inHg"}
